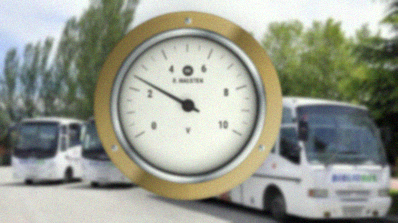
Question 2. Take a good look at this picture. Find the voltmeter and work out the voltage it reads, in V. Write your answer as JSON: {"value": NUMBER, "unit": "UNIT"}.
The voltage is {"value": 2.5, "unit": "V"}
